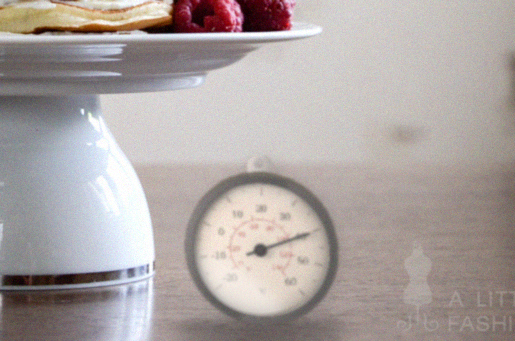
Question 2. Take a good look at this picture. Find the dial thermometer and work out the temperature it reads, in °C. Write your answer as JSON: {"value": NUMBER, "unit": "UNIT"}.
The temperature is {"value": 40, "unit": "°C"}
